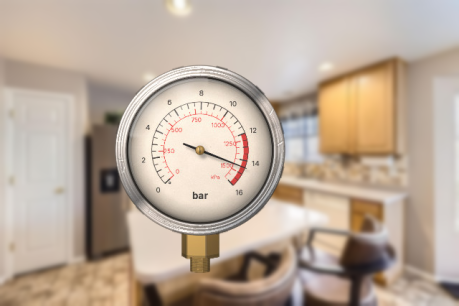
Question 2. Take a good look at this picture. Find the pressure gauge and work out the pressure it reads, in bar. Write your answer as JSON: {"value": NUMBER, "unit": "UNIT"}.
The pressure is {"value": 14.5, "unit": "bar"}
